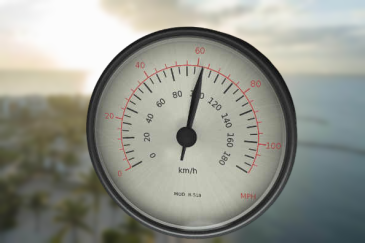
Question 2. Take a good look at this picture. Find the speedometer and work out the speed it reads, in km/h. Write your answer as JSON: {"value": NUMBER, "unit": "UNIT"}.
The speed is {"value": 100, "unit": "km/h"}
